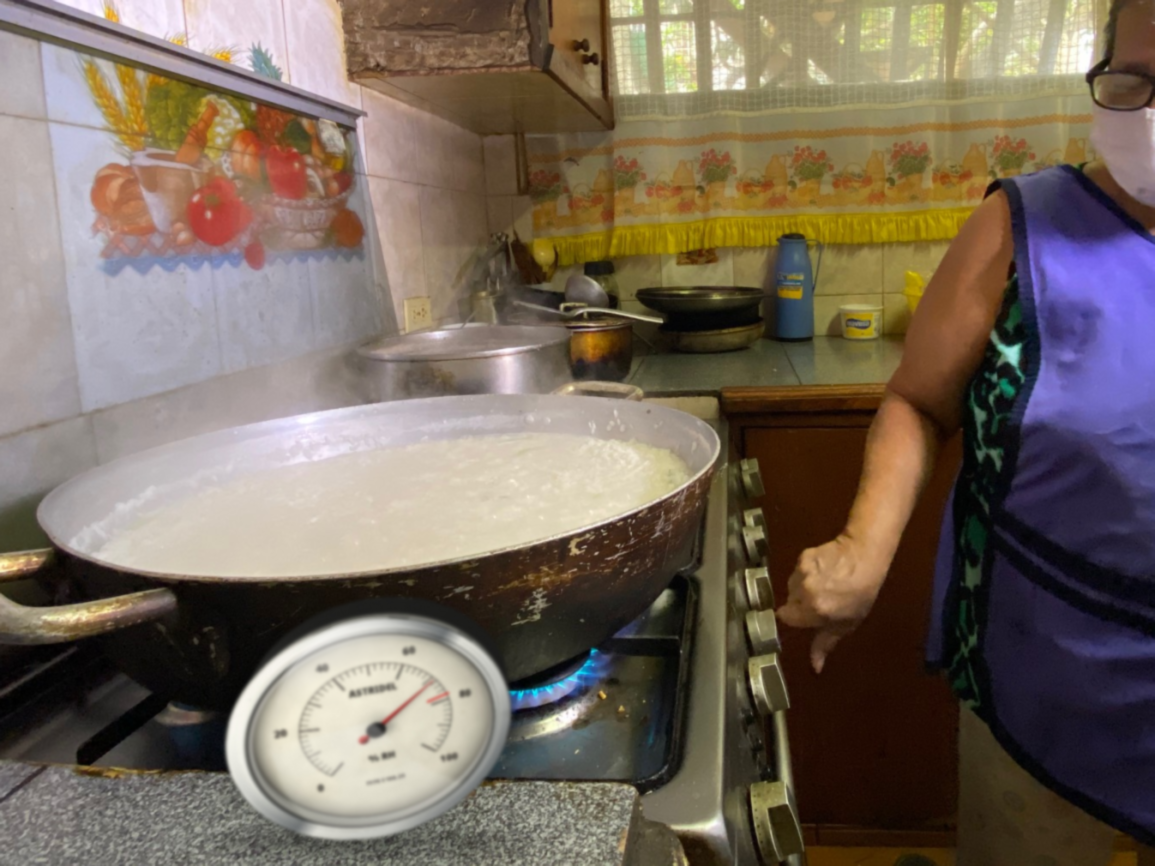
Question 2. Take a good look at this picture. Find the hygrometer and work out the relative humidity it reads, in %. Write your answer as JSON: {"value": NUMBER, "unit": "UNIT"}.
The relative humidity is {"value": 70, "unit": "%"}
